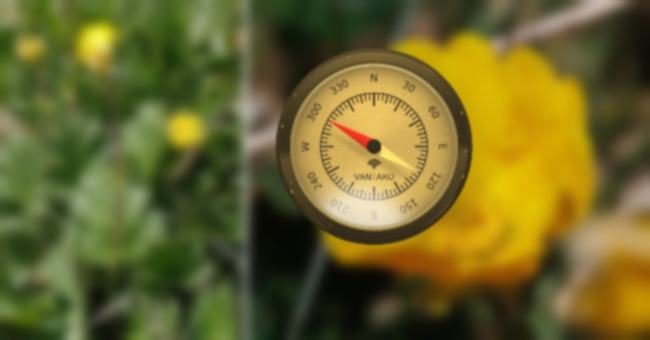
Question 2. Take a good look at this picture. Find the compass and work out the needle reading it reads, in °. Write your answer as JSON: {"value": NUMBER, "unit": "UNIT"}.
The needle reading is {"value": 300, "unit": "°"}
